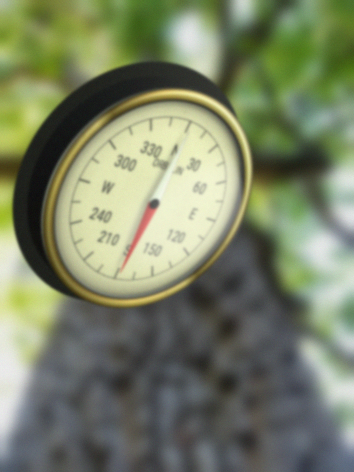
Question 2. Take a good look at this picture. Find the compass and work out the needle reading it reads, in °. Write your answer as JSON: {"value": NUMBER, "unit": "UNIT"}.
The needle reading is {"value": 180, "unit": "°"}
